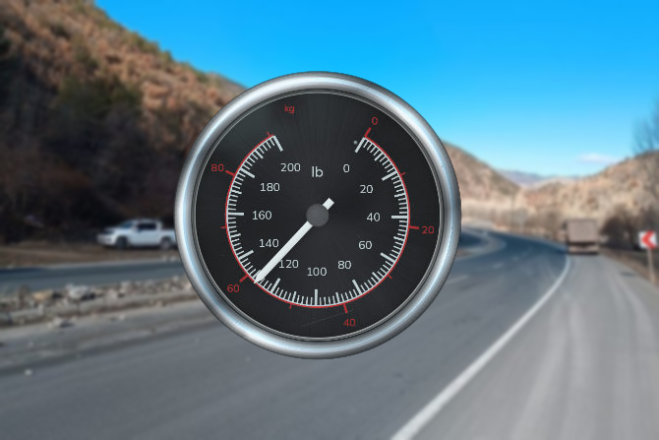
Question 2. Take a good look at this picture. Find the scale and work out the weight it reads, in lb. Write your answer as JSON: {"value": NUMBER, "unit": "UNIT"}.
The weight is {"value": 128, "unit": "lb"}
